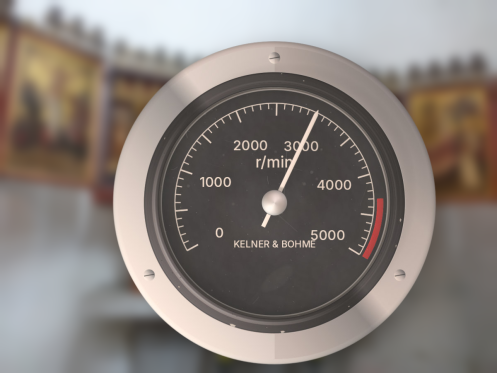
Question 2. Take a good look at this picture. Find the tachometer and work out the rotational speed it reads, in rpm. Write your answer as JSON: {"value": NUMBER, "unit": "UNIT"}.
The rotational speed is {"value": 3000, "unit": "rpm"}
